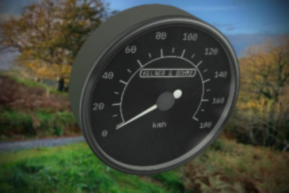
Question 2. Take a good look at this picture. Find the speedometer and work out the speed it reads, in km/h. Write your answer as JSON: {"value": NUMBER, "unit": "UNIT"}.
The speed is {"value": 0, "unit": "km/h"}
